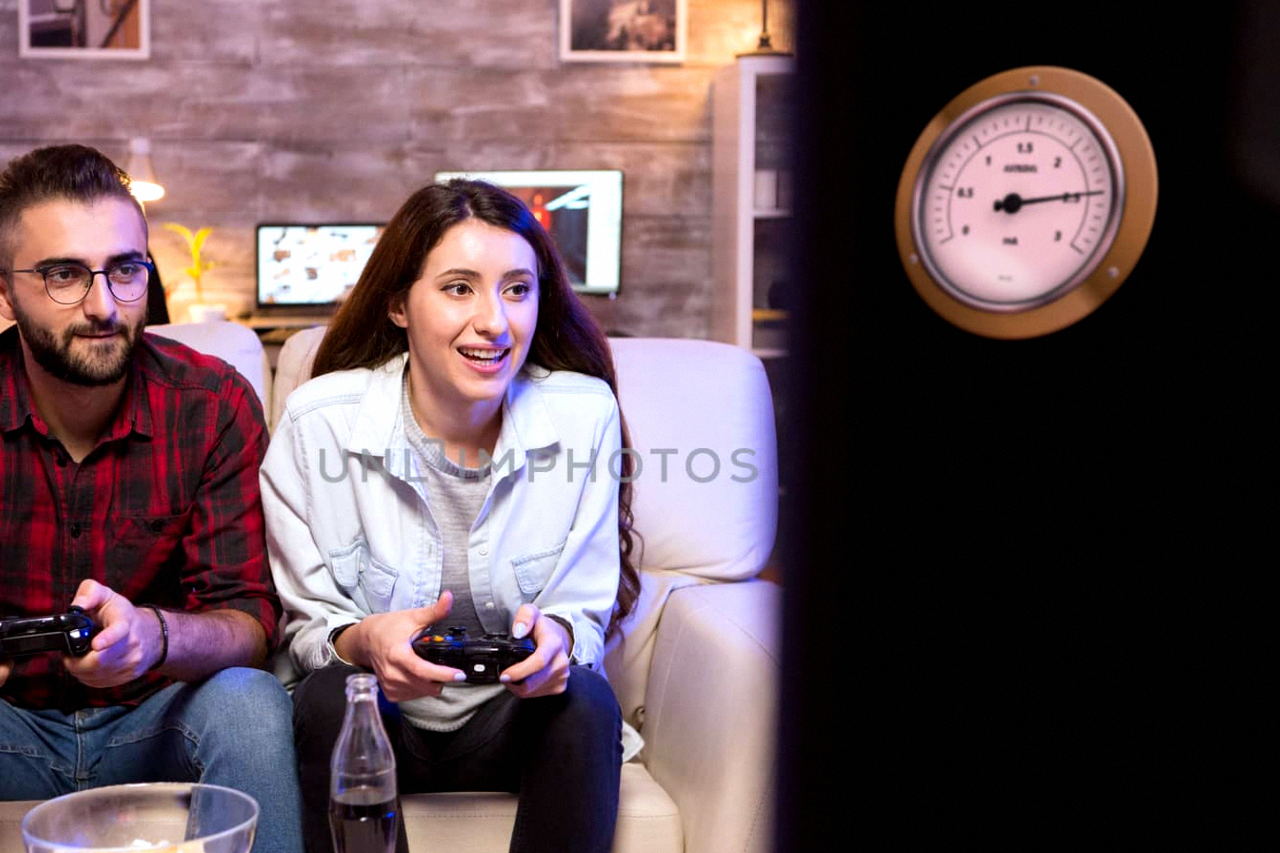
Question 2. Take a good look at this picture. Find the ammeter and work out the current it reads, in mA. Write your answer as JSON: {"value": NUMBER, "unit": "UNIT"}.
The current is {"value": 2.5, "unit": "mA"}
